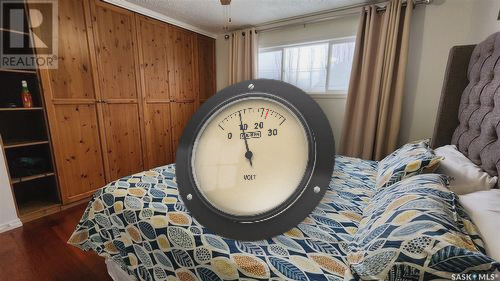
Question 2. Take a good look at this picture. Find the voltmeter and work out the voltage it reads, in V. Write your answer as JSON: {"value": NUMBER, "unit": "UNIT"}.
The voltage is {"value": 10, "unit": "V"}
